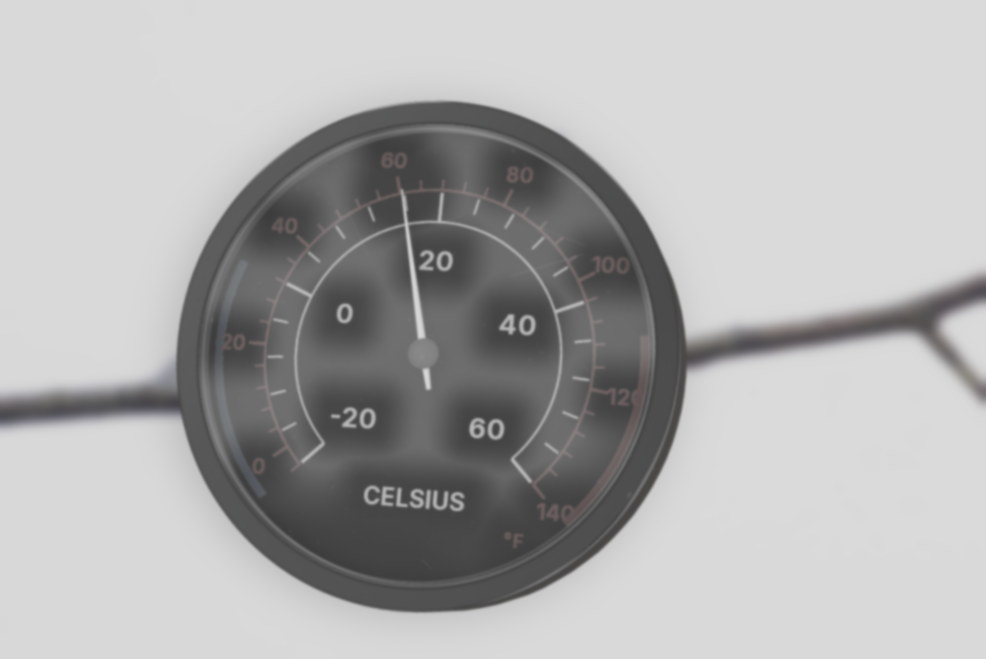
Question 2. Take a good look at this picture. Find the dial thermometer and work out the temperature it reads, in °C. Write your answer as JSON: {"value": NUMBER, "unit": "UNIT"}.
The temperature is {"value": 16, "unit": "°C"}
